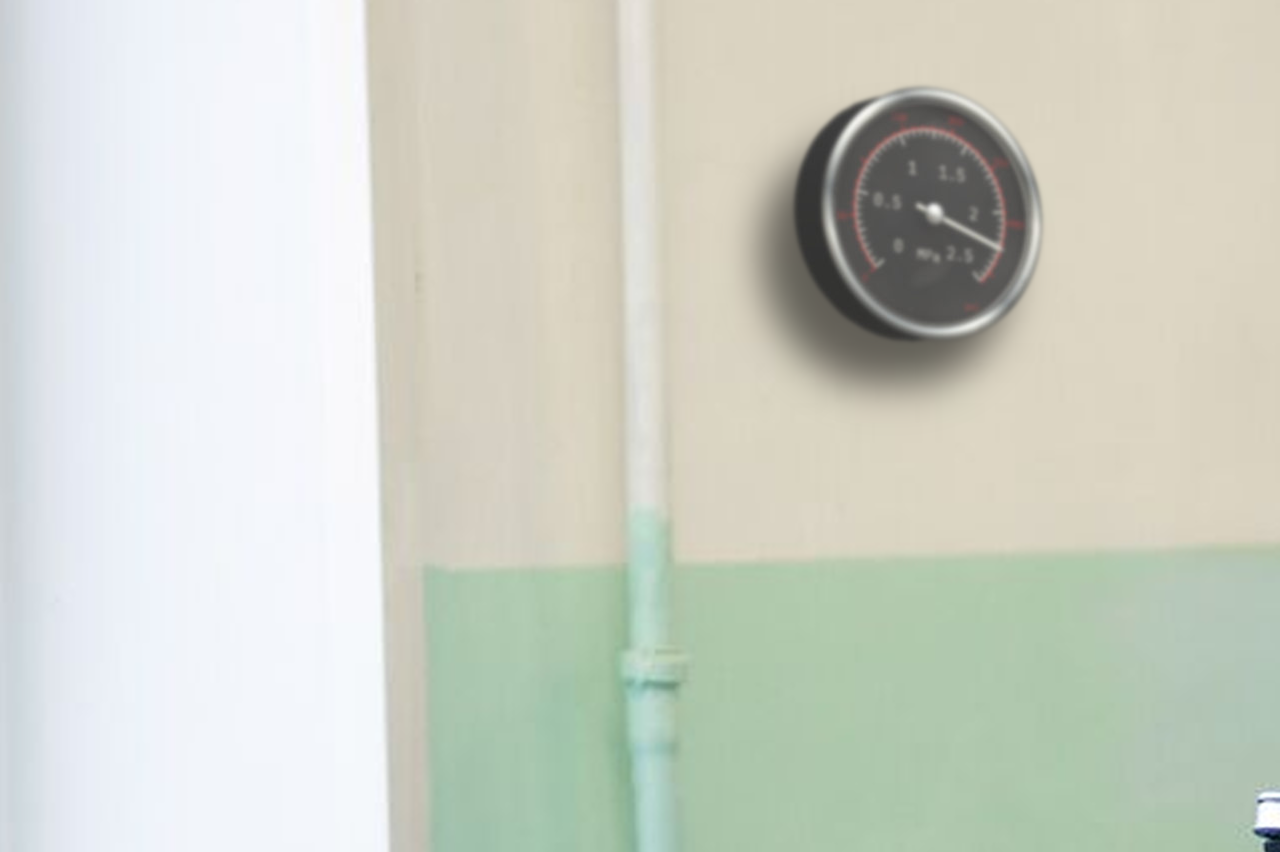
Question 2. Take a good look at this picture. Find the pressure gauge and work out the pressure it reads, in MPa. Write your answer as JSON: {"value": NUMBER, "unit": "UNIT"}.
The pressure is {"value": 2.25, "unit": "MPa"}
